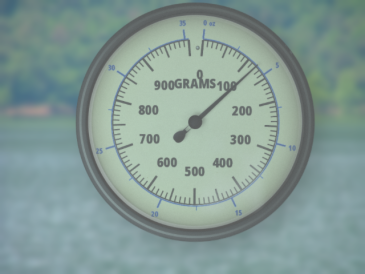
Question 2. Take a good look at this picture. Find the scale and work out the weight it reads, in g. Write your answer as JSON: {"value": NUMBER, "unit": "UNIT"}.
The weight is {"value": 120, "unit": "g"}
